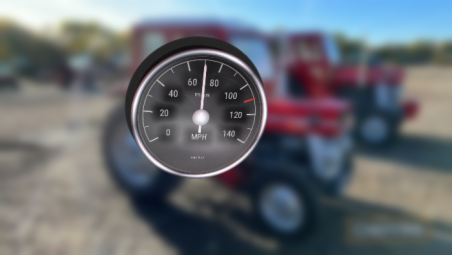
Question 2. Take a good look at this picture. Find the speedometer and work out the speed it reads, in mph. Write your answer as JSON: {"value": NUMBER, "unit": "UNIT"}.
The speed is {"value": 70, "unit": "mph"}
